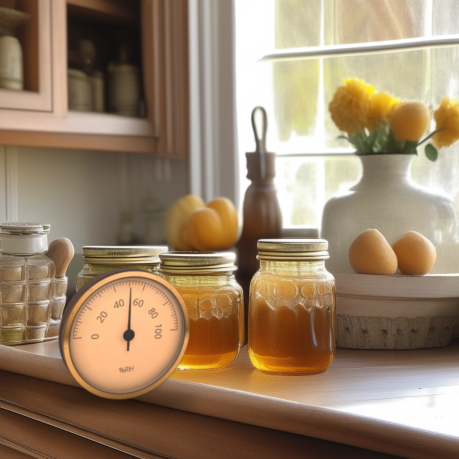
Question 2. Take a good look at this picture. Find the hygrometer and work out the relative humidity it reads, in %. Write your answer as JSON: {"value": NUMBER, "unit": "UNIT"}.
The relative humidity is {"value": 50, "unit": "%"}
